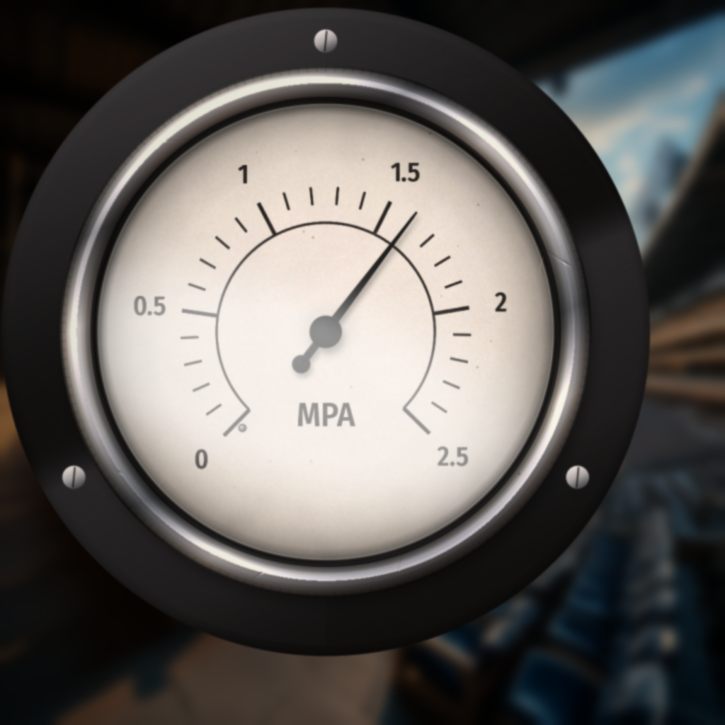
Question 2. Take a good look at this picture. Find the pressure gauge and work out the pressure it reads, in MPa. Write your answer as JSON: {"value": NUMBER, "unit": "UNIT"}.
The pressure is {"value": 1.6, "unit": "MPa"}
